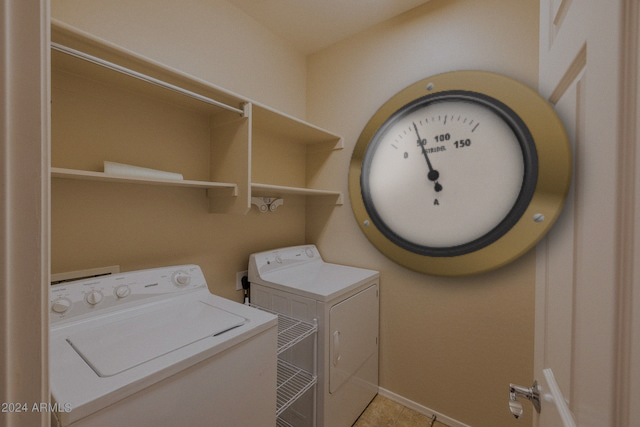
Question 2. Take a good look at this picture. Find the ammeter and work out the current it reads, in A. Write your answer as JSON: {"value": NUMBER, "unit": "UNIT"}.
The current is {"value": 50, "unit": "A"}
